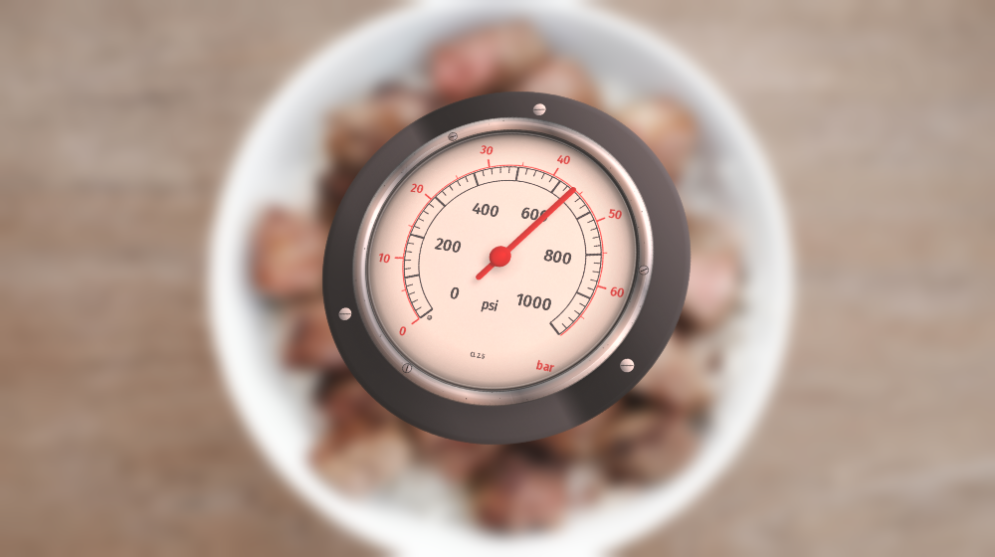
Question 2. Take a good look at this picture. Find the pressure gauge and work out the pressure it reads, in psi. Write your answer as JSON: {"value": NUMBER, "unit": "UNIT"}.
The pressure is {"value": 640, "unit": "psi"}
